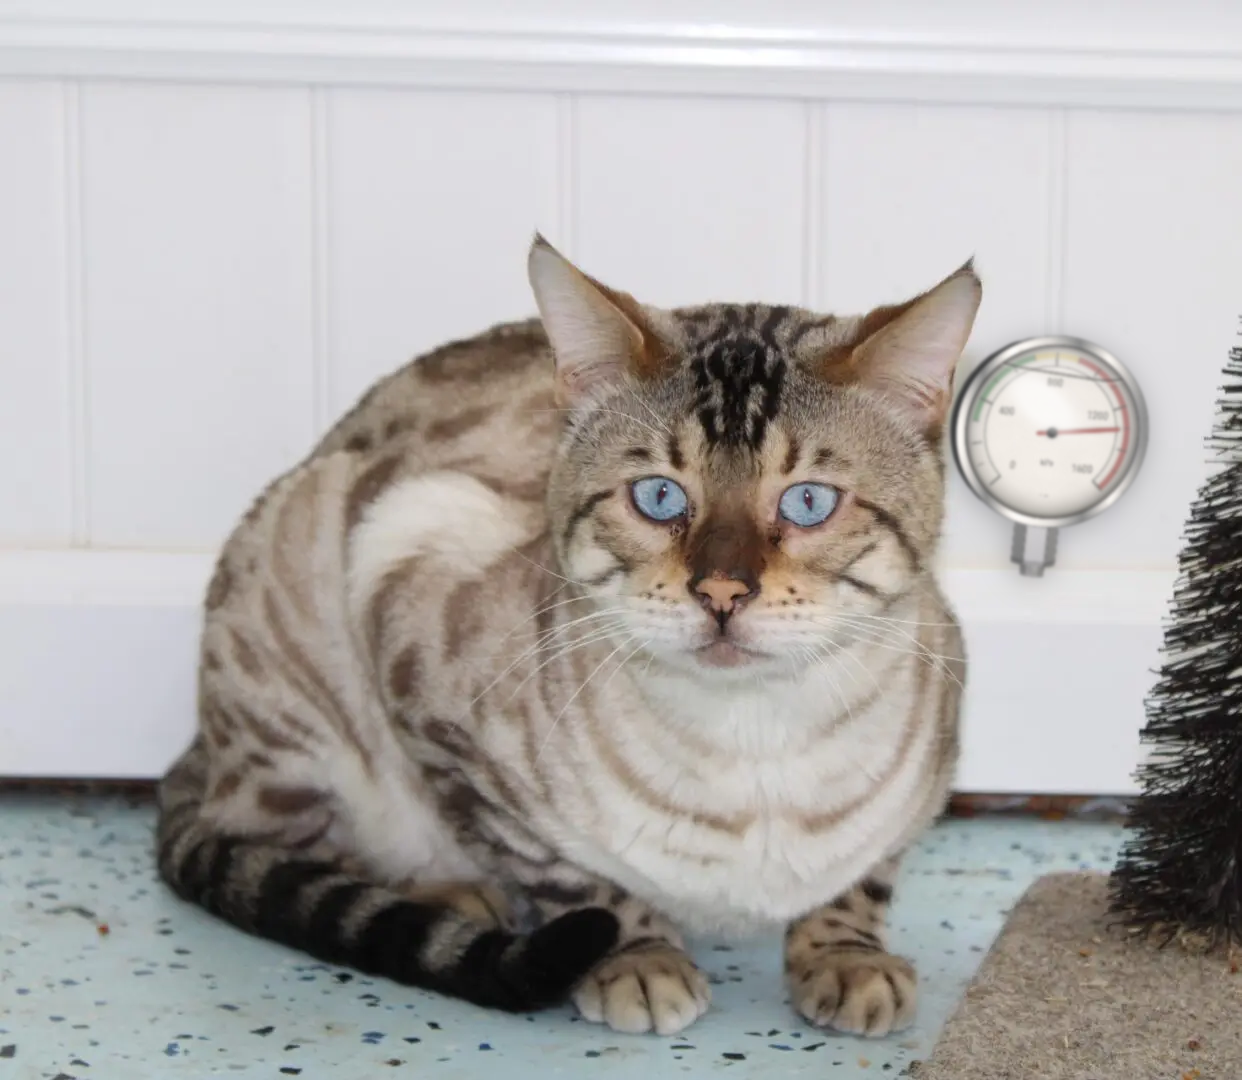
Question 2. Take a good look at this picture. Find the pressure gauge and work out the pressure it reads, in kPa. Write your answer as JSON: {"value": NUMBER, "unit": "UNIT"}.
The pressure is {"value": 1300, "unit": "kPa"}
